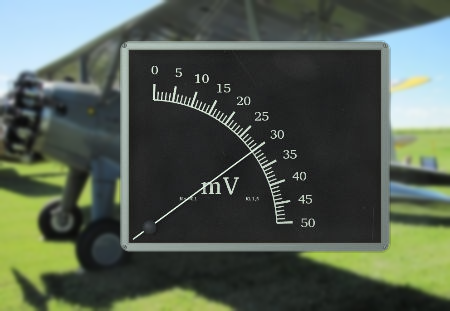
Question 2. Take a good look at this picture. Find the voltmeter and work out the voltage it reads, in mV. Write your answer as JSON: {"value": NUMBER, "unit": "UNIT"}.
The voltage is {"value": 30, "unit": "mV"}
